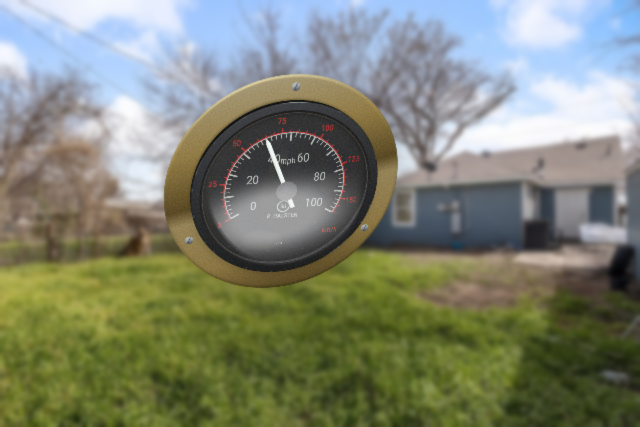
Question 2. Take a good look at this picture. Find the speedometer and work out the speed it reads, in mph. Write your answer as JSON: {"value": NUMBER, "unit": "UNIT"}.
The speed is {"value": 40, "unit": "mph"}
